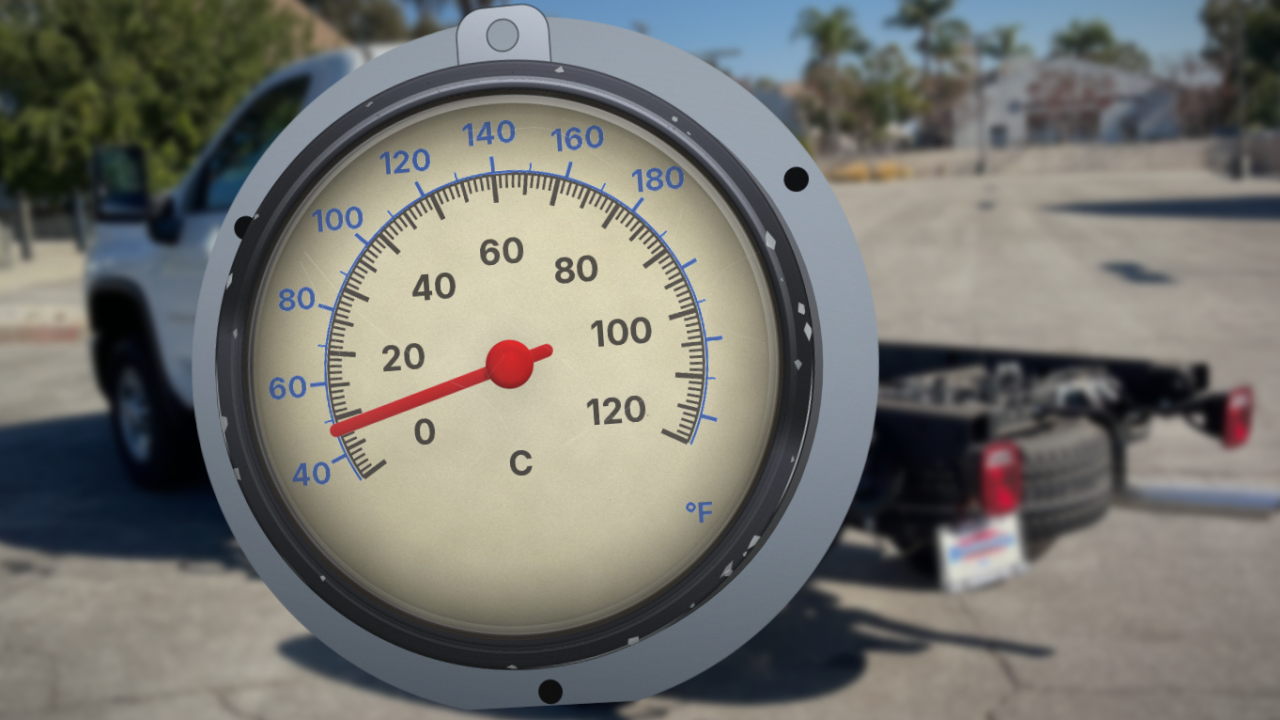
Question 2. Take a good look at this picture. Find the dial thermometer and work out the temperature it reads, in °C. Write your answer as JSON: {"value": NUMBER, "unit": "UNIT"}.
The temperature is {"value": 8, "unit": "°C"}
